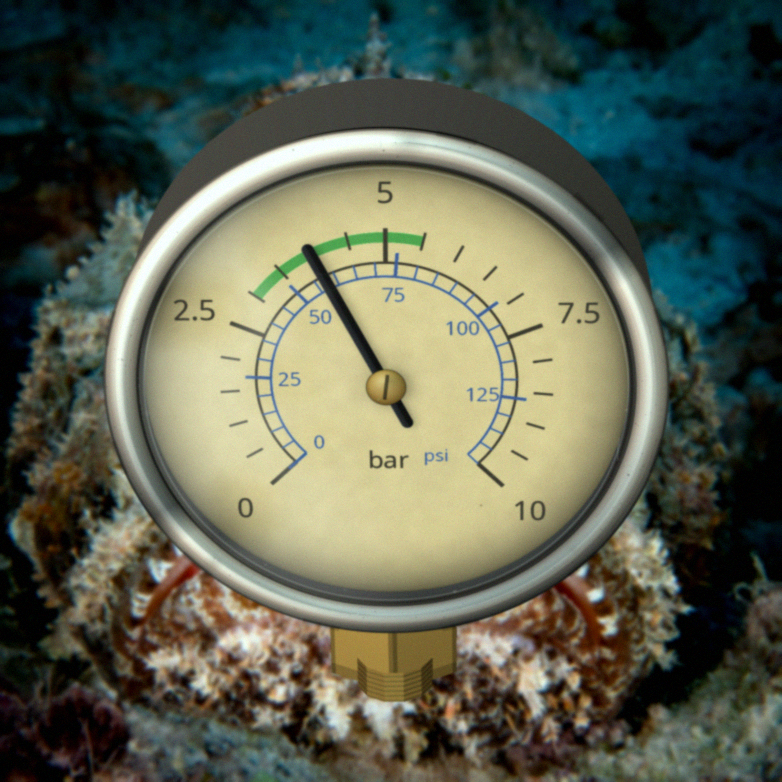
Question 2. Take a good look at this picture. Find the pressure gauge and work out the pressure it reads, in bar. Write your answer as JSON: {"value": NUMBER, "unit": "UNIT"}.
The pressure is {"value": 4, "unit": "bar"}
